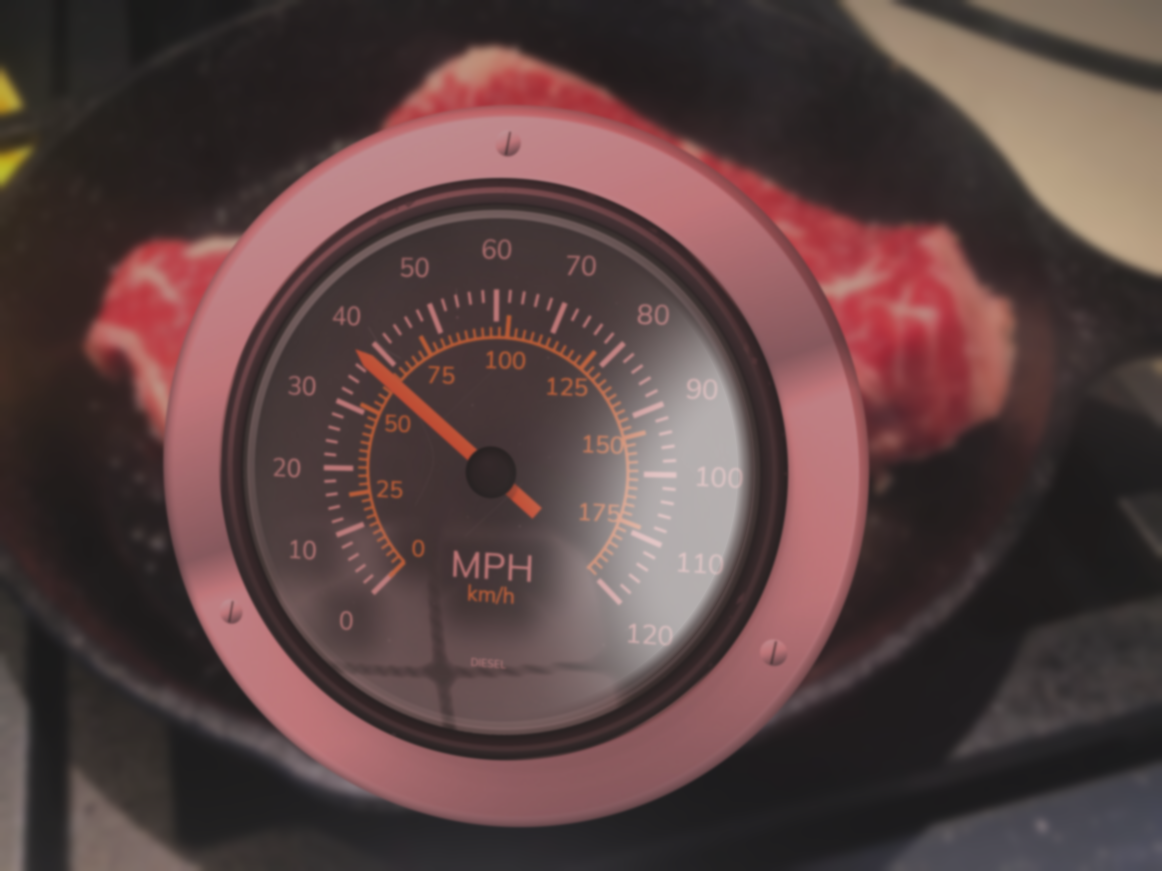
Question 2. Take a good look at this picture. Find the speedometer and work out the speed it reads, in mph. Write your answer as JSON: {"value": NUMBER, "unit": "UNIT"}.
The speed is {"value": 38, "unit": "mph"}
